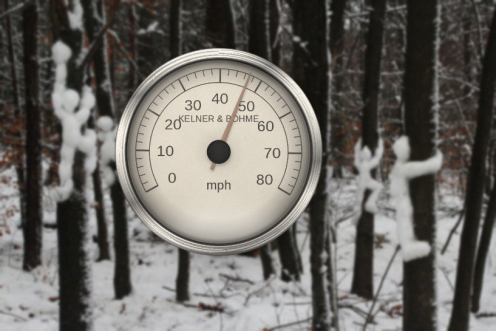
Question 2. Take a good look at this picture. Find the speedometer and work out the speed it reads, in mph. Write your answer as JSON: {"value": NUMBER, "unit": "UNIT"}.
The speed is {"value": 47, "unit": "mph"}
